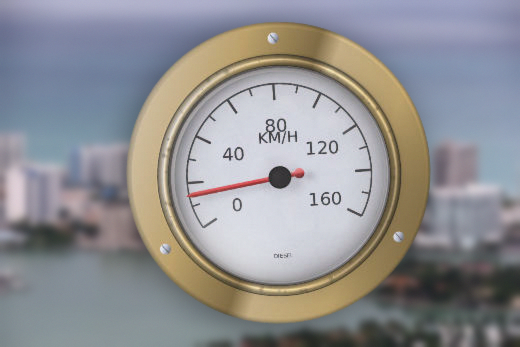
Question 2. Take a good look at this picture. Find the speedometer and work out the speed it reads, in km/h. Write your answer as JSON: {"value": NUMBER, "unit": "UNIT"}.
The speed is {"value": 15, "unit": "km/h"}
